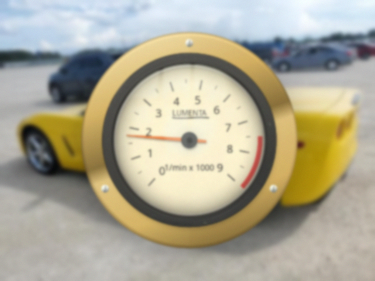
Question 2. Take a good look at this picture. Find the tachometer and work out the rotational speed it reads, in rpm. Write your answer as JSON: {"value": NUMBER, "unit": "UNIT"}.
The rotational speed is {"value": 1750, "unit": "rpm"}
